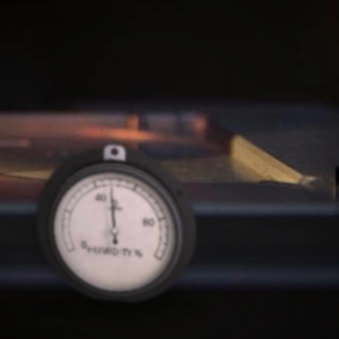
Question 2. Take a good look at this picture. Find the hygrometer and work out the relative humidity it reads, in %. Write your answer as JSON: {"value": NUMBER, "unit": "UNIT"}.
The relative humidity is {"value": 48, "unit": "%"}
